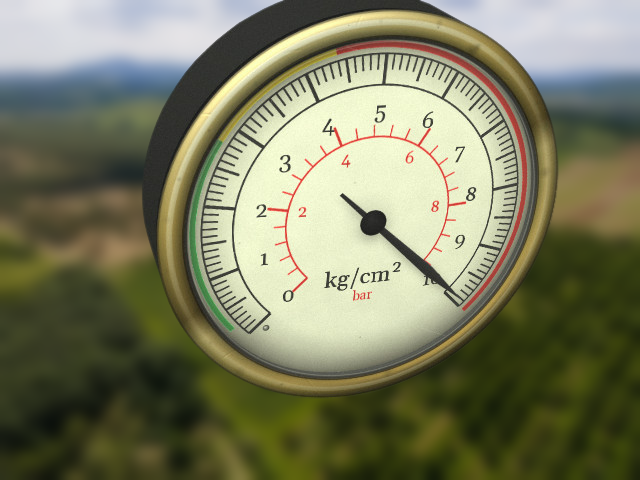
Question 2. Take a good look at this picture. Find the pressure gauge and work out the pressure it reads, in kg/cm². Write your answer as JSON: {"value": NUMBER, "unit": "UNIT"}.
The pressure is {"value": 9.9, "unit": "kg/cm²"}
